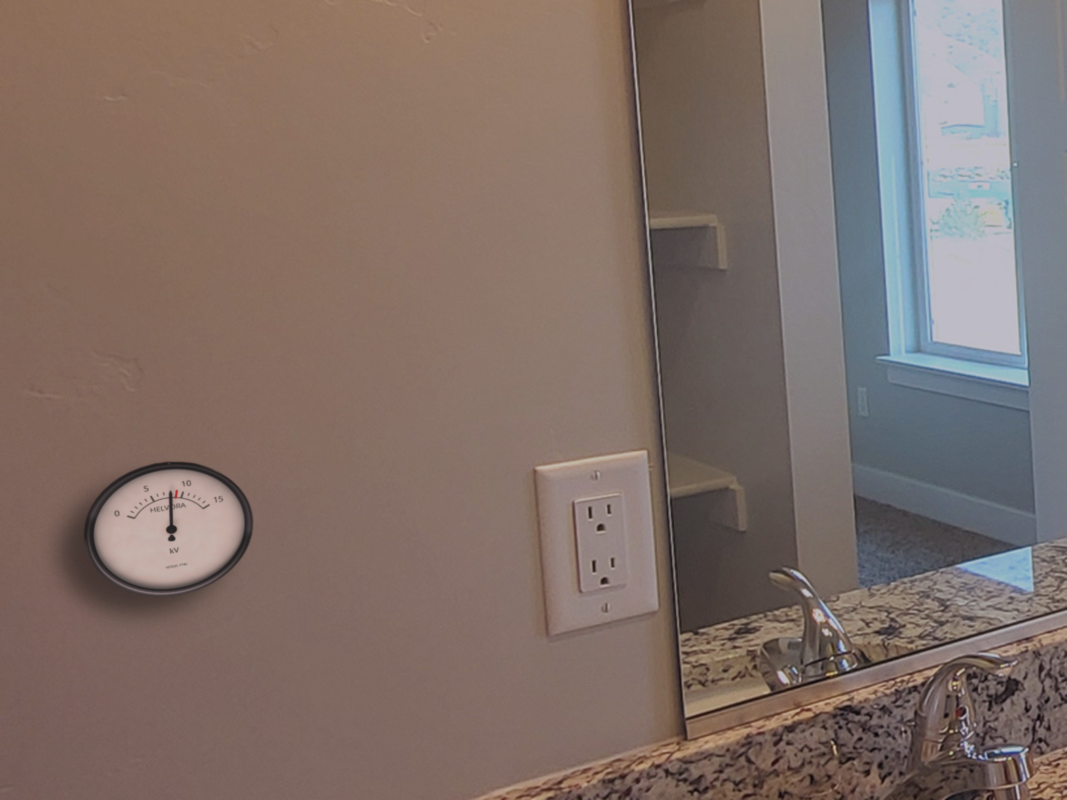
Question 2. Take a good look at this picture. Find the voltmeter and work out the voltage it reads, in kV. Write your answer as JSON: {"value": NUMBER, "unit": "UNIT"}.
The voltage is {"value": 8, "unit": "kV"}
